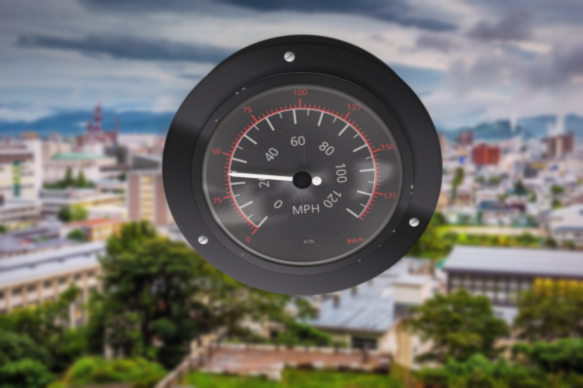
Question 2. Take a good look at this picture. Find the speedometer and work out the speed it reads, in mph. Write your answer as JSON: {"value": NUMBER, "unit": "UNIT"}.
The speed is {"value": 25, "unit": "mph"}
